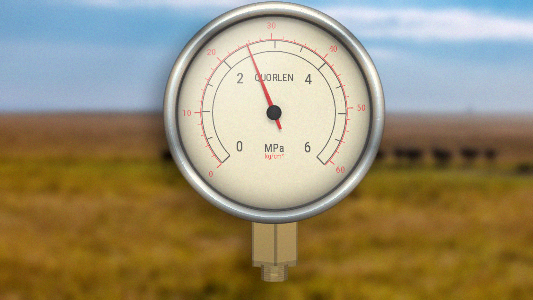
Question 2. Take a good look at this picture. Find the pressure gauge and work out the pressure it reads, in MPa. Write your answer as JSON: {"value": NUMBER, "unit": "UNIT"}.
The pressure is {"value": 2.5, "unit": "MPa"}
